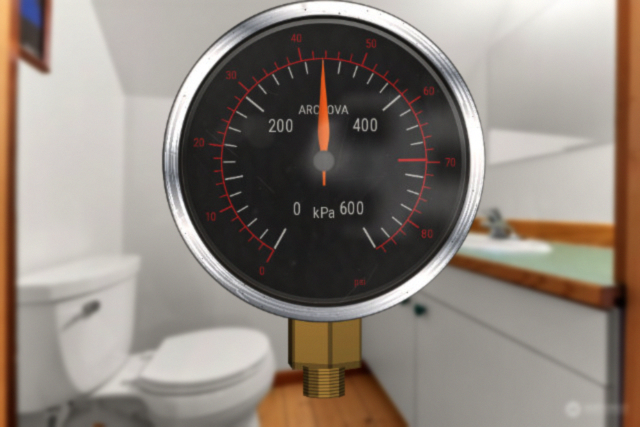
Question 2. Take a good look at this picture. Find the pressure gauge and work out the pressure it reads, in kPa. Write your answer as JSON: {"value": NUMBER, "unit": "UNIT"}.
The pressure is {"value": 300, "unit": "kPa"}
